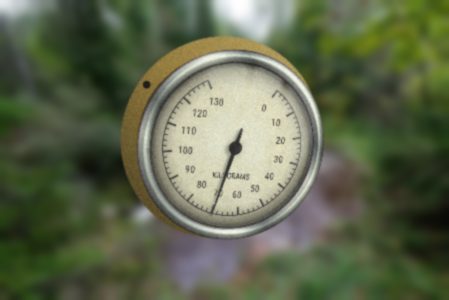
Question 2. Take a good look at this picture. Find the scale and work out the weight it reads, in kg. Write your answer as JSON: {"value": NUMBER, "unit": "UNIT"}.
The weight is {"value": 70, "unit": "kg"}
